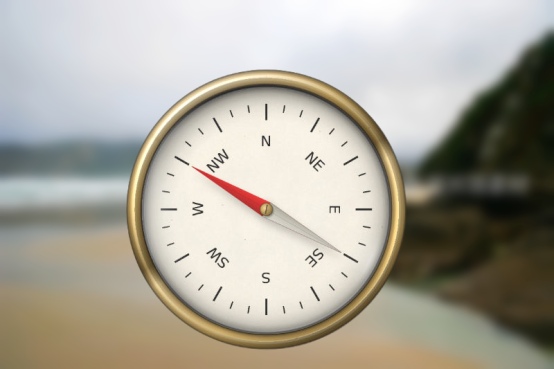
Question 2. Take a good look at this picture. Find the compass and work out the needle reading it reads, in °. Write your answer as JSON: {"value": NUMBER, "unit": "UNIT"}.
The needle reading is {"value": 300, "unit": "°"}
